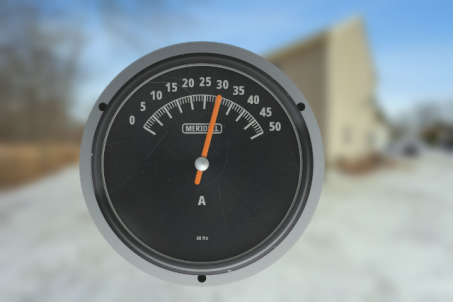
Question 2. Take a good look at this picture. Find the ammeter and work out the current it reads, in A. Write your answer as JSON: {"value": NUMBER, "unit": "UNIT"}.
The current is {"value": 30, "unit": "A"}
